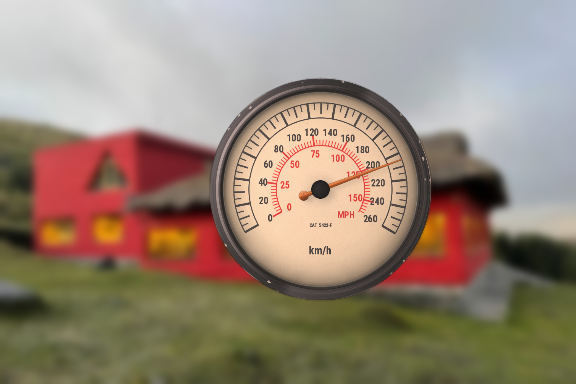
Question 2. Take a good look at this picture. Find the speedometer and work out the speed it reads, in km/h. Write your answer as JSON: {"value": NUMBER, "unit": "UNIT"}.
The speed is {"value": 205, "unit": "km/h"}
